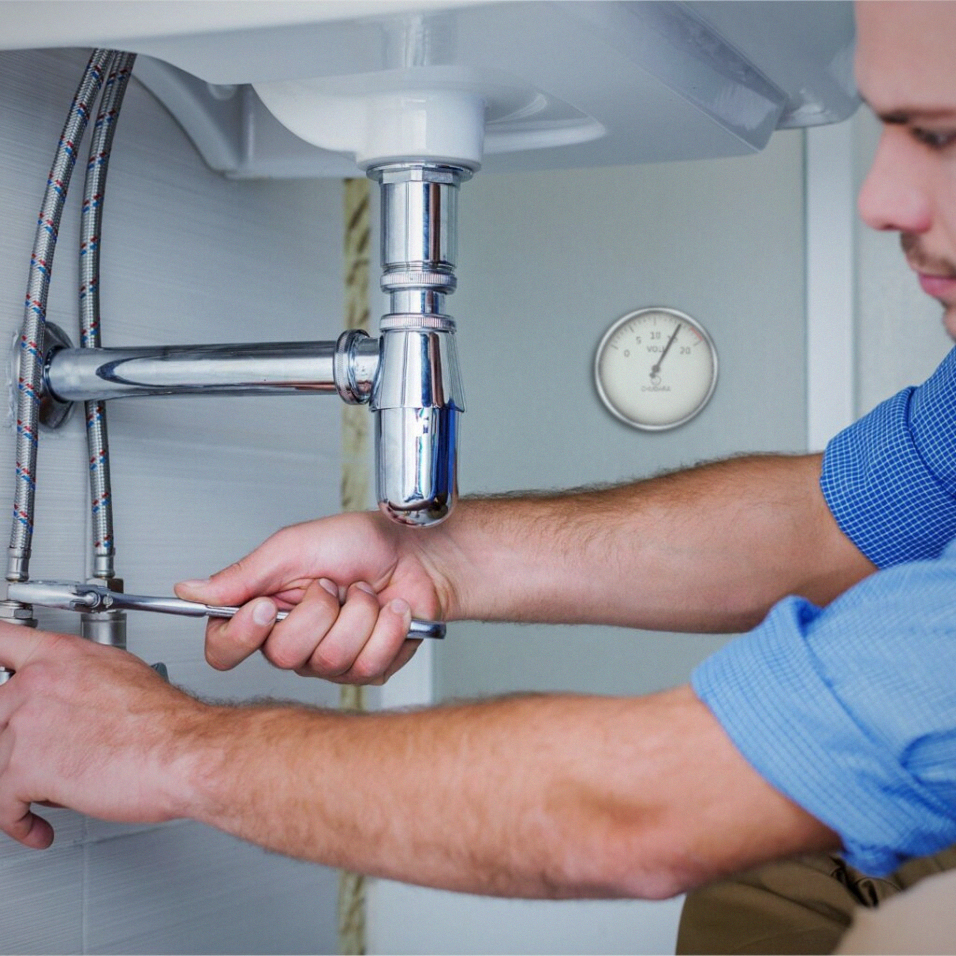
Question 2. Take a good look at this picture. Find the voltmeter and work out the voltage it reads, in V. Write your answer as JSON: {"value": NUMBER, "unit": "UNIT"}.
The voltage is {"value": 15, "unit": "V"}
